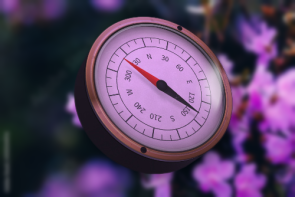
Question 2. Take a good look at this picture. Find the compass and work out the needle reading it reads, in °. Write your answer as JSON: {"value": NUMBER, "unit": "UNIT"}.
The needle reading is {"value": 320, "unit": "°"}
